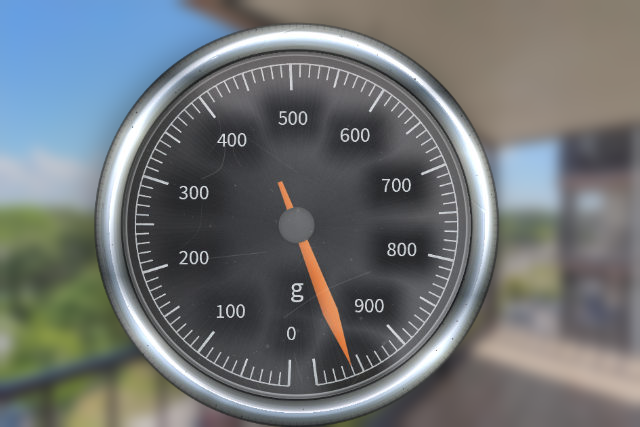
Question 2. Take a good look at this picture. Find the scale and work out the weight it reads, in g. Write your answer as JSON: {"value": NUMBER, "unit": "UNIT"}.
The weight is {"value": 960, "unit": "g"}
